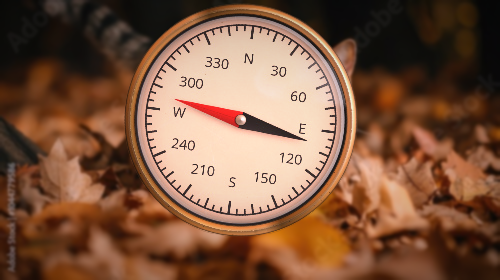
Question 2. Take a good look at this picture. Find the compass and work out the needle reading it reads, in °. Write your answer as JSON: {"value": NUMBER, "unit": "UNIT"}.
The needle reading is {"value": 280, "unit": "°"}
